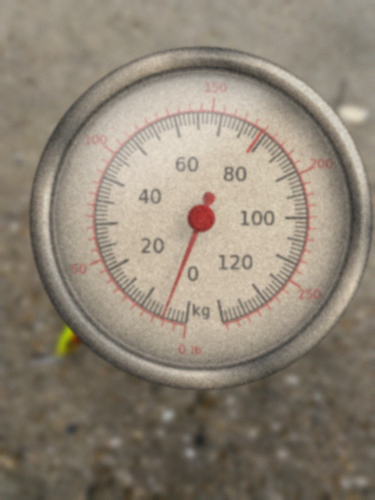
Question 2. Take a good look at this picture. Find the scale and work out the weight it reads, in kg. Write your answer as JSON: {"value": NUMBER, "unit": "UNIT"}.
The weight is {"value": 5, "unit": "kg"}
